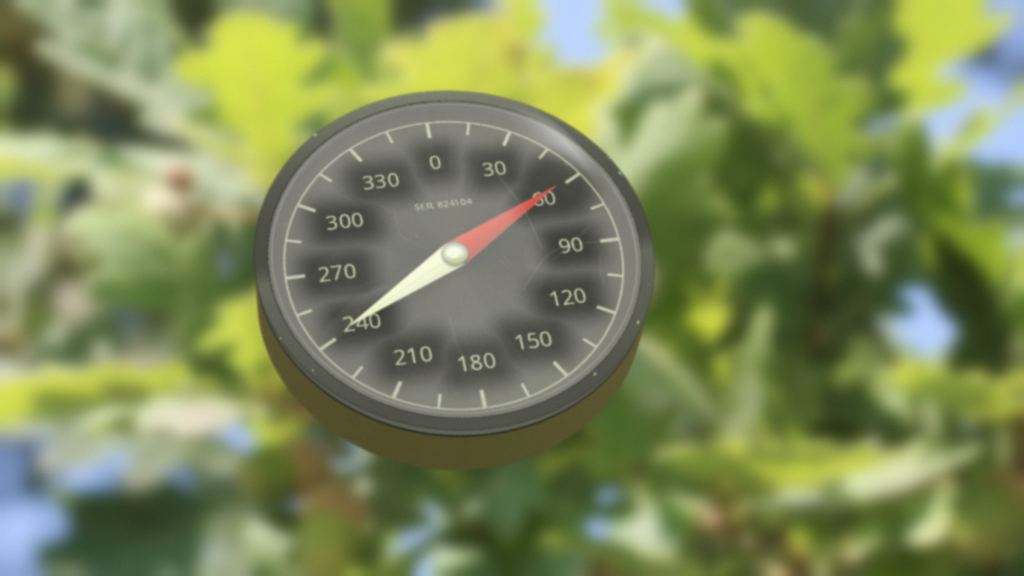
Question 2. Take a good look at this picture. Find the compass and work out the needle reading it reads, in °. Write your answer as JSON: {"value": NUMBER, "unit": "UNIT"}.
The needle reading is {"value": 60, "unit": "°"}
